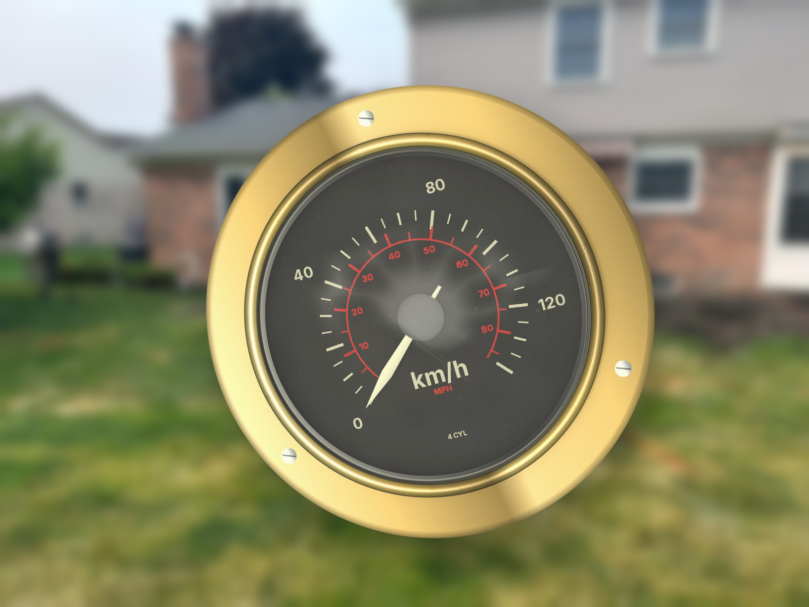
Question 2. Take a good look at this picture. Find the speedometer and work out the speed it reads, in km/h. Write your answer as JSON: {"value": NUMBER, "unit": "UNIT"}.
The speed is {"value": 0, "unit": "km/h"}
